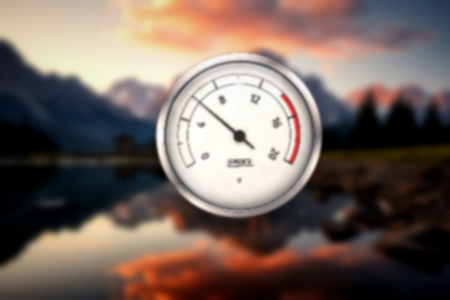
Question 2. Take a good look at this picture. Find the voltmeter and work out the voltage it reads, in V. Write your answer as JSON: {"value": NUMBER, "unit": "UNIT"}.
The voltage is {"value": 6, "unit": "V"}
